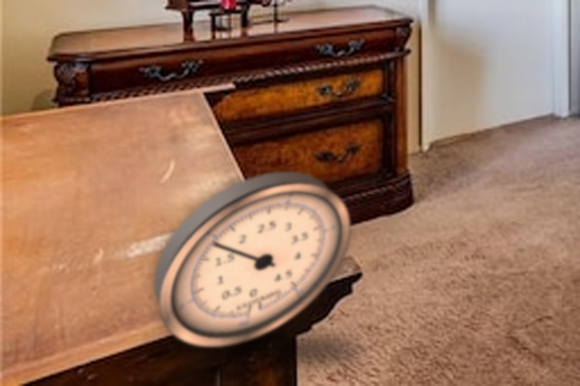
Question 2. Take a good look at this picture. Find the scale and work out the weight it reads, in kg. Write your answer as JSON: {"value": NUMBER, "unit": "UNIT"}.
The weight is {"value": 1.75, "unit": "kg"}
